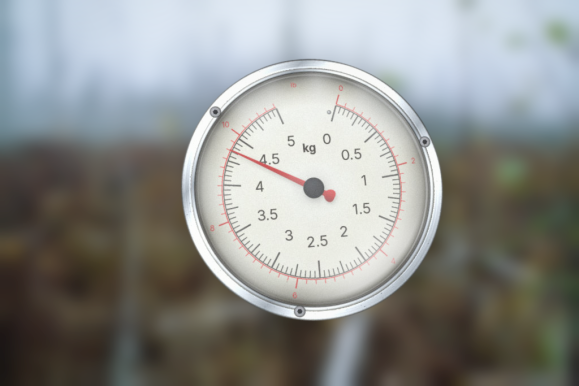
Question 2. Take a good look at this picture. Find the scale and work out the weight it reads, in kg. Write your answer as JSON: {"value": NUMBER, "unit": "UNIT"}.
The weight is {"value": 4.35, "unit": "kg"}
